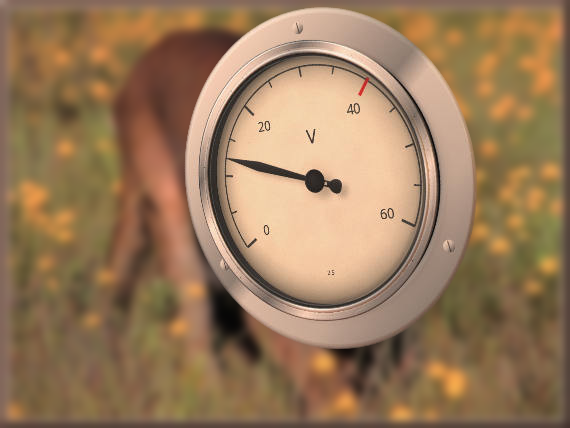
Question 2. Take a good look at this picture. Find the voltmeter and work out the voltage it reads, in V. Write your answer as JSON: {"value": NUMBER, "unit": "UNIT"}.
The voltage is {"value": 12.5, "unit": "V"}
